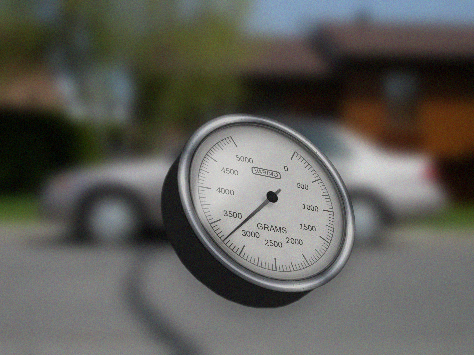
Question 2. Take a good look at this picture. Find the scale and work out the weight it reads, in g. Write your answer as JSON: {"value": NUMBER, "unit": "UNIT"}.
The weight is {"value": 3250, "unit": "g"}
